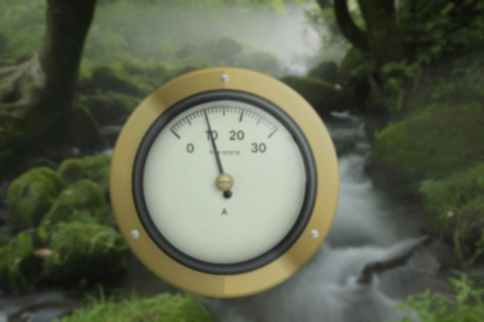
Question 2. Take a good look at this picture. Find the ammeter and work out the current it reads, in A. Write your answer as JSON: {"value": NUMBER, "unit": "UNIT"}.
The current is {"value": 10, "unit": "A"}
